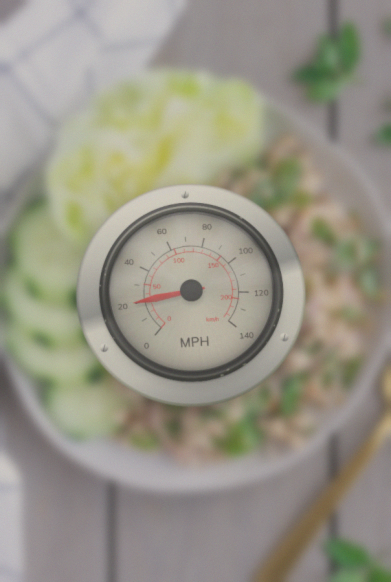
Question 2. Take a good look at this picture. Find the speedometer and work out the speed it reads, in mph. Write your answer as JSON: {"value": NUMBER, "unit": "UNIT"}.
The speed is {"value": 20, "unit": "mph"}
